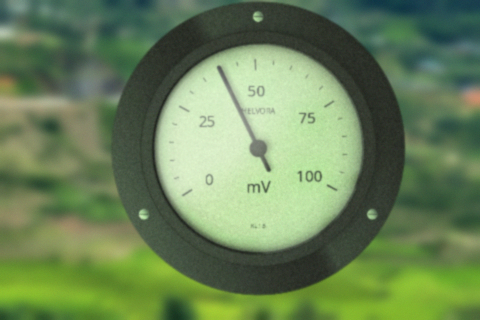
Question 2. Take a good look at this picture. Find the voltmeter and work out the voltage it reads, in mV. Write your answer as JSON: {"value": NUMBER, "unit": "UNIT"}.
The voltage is {"value": 40, "unit": "mV"}
